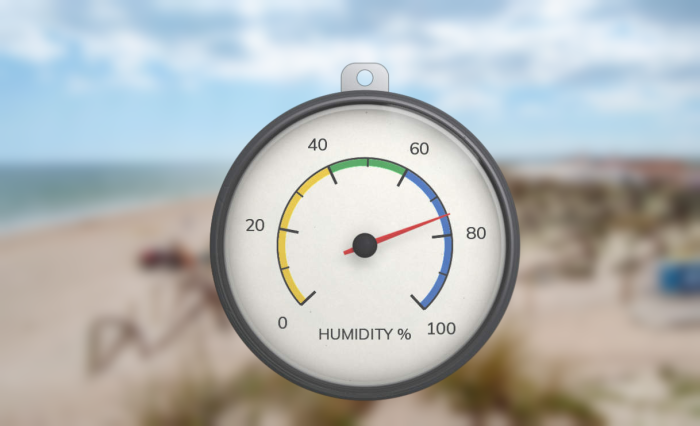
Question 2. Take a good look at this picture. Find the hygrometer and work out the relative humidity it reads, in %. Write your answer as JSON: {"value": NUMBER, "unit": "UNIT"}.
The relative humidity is {"value": 75, "unit": "%"}
